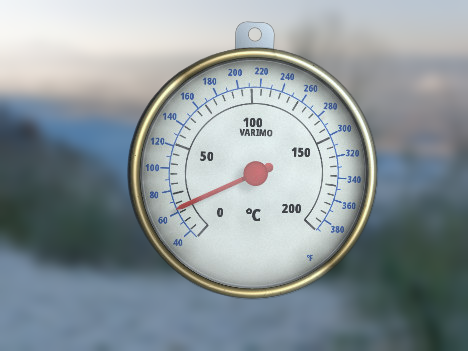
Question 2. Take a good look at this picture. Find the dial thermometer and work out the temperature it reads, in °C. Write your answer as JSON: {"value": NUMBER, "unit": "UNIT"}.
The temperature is {"value": 17.5, "unit": "°C"}
